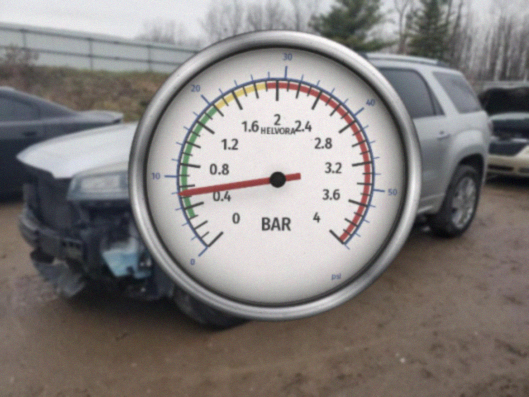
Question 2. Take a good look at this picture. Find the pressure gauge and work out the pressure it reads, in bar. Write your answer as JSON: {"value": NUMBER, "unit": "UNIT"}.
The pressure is {"value": 0.55, "unit": "bar"}
